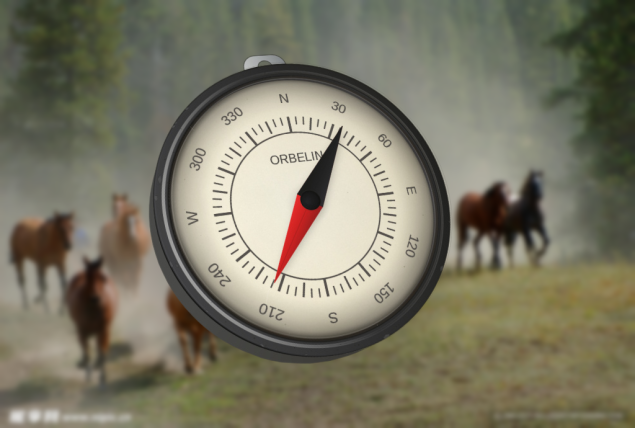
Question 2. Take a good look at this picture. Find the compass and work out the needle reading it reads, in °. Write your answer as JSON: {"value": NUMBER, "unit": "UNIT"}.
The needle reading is {"value": 215, "unit": "°"}
